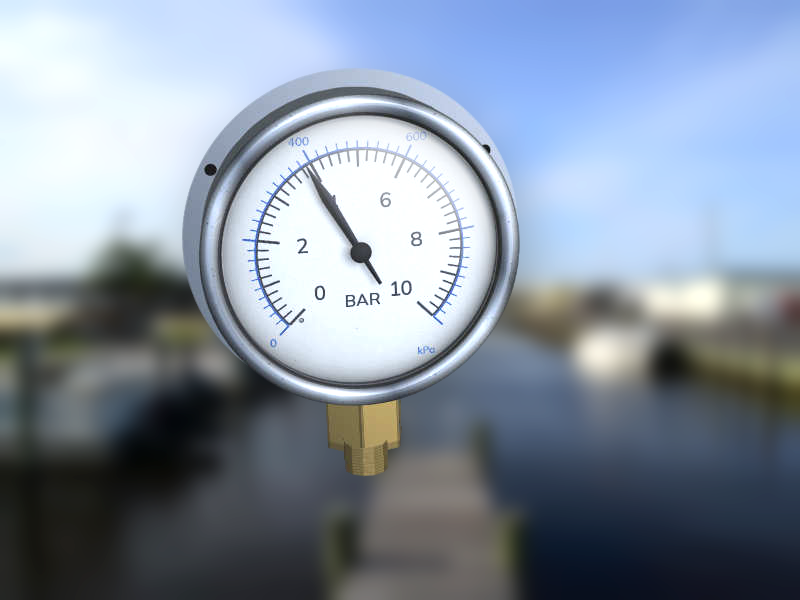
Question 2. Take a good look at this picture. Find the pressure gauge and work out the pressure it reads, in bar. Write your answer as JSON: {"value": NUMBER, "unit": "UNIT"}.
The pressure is {"value": 3.9, "unit": "bar"}
